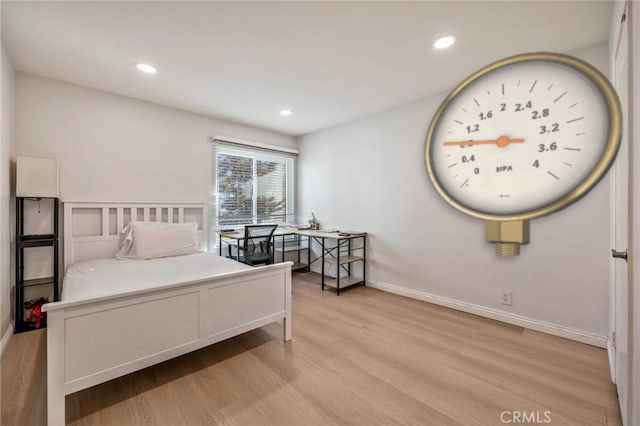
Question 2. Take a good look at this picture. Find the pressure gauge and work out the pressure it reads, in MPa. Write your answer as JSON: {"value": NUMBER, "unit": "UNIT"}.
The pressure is {"value": 0.8, "unit": "MPa"}
